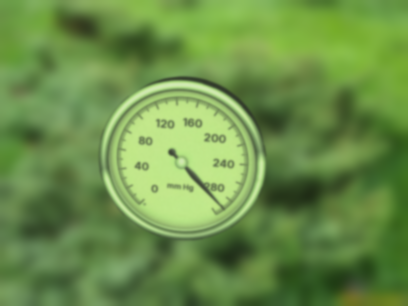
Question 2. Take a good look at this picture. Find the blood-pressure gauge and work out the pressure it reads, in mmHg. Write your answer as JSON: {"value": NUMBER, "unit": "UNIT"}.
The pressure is {"value": 290, "unit": "mmHg"}
